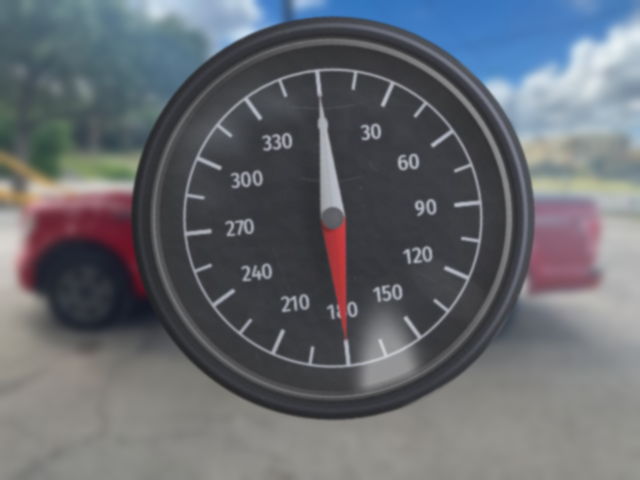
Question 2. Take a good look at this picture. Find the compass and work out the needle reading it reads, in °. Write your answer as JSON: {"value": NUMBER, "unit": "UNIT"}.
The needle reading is {"value": 180, "unit": "°"}
